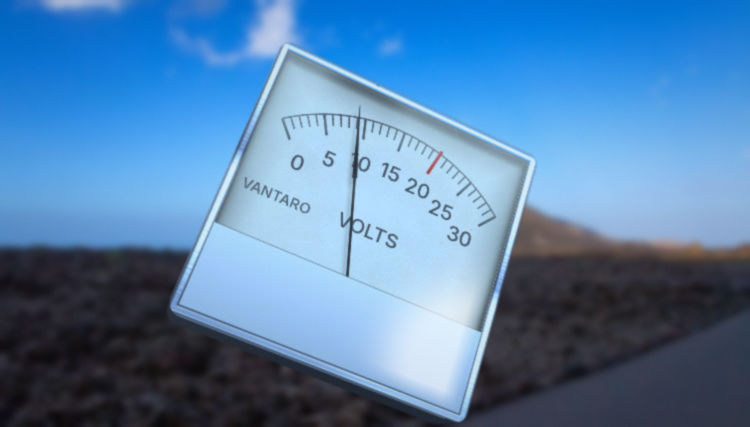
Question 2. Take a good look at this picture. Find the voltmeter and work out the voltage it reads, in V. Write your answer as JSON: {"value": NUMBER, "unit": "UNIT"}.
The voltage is {"value": 9, "unit": "V"}
